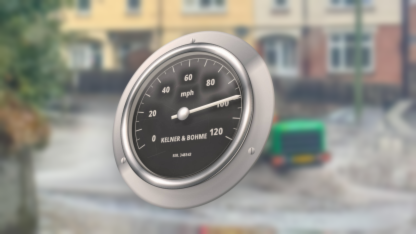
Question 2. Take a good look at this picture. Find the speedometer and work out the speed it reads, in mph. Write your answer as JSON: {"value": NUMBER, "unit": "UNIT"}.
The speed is {"value": 100, "unit": "mph"}
